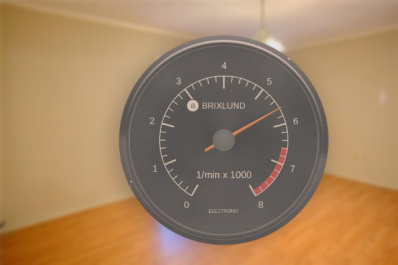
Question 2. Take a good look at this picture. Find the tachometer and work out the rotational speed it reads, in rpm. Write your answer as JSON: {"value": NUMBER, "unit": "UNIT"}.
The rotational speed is {"value": 5600, "unit": "rpm"}
